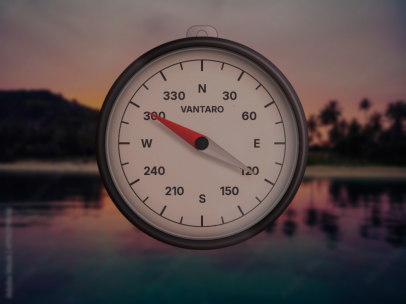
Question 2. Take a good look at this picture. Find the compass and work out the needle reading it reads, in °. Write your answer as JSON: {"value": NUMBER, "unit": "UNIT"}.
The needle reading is {"value": 300, "unit": "°"}
